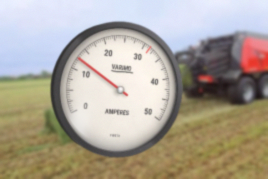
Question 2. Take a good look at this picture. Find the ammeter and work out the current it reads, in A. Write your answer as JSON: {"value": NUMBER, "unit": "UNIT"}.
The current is {"value": 12.5, "unit": "A"}
